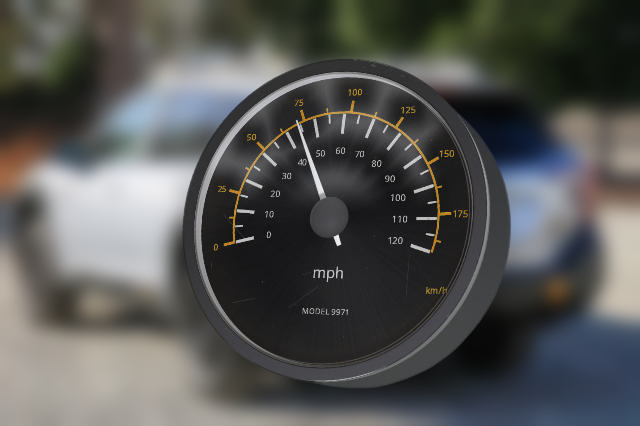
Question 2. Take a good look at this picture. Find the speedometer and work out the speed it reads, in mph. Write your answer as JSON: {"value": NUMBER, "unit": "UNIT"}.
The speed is {"value": 45, "unit": "mph"}
